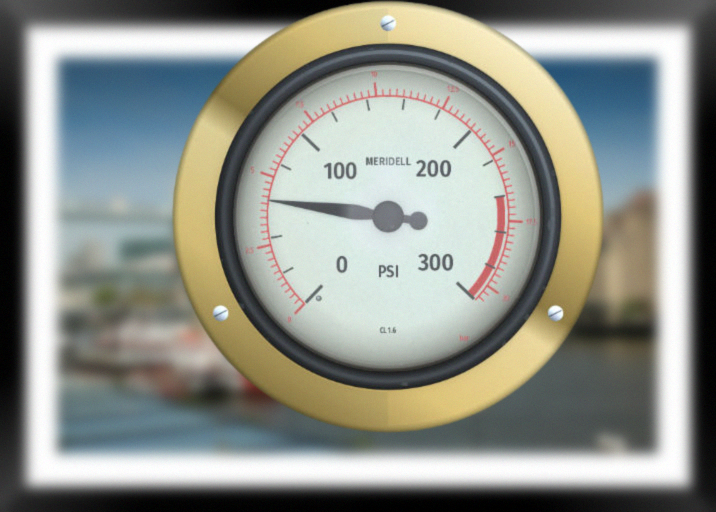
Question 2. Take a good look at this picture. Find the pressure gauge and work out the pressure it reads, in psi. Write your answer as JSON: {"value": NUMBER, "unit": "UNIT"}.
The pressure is {"value": 60, "unit": "psi"}
